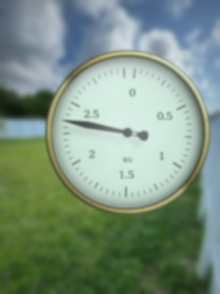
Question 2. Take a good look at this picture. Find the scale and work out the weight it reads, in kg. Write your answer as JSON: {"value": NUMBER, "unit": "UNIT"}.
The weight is {"value": 2.35, "unit": "kg"}
